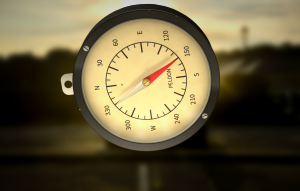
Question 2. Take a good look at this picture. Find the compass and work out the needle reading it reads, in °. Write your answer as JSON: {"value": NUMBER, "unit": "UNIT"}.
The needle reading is {"value": 150, "unit": "°"}
